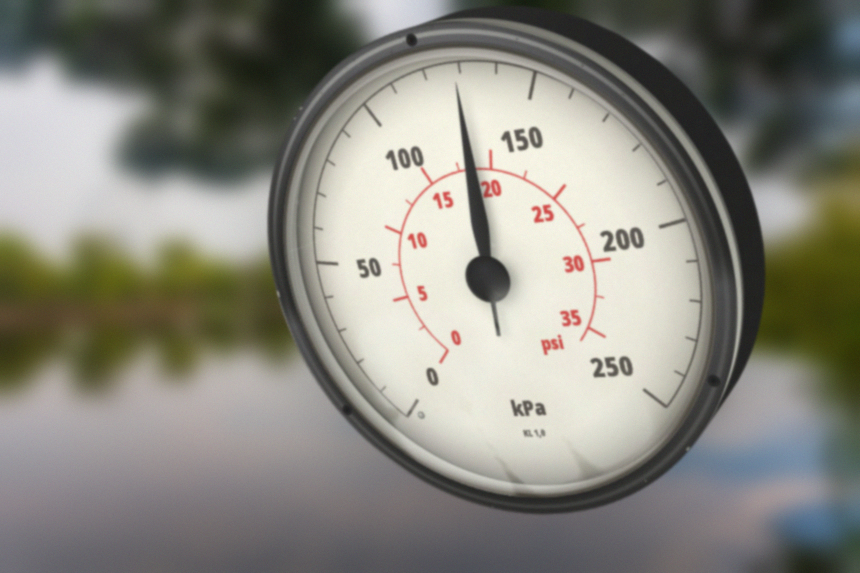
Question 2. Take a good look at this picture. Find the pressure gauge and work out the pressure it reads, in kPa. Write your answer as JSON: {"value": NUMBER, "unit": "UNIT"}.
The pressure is {"value": 130, "unit": "kPa"}
